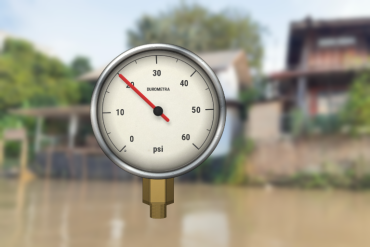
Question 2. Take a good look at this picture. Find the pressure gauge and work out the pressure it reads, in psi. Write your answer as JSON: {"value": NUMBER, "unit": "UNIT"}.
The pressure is {"value": 20, "unit": "psi"}
